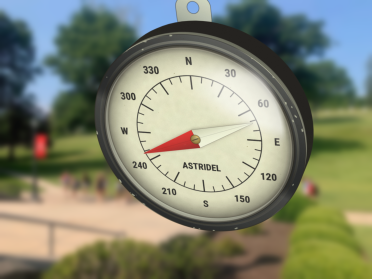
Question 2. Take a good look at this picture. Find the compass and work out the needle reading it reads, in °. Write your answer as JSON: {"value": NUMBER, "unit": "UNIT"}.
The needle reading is {"value": 250, "unit": "°"}
